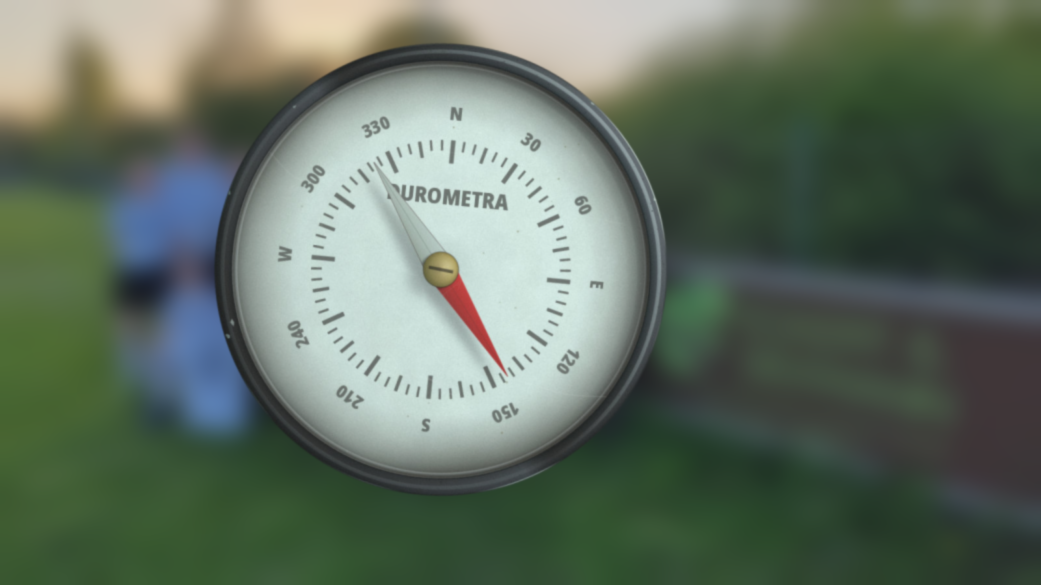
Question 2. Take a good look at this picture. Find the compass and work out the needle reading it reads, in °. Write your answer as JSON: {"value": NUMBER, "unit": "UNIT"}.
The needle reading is {"value": 142.5, "unit": "°"}
